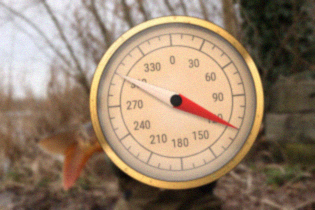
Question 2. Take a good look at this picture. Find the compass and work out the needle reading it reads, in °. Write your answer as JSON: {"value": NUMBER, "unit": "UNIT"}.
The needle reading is {"value": 120, "unit": "°"}
